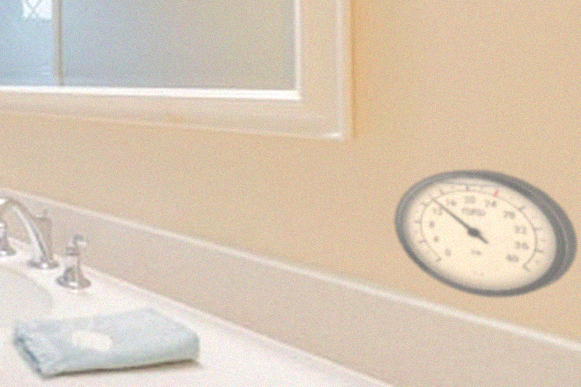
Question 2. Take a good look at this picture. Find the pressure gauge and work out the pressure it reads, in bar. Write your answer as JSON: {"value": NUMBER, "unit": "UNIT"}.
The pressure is {"value": 14, "unit": "bar"}
